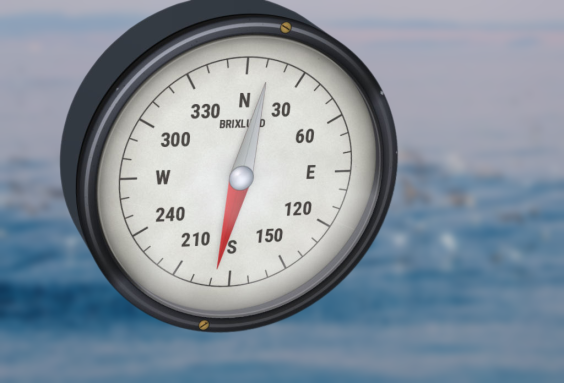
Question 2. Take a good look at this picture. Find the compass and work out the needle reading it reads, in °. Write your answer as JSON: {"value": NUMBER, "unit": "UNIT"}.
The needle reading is {"value": 190, "unit": "°"}
